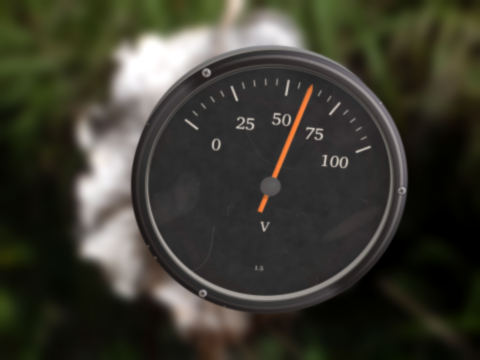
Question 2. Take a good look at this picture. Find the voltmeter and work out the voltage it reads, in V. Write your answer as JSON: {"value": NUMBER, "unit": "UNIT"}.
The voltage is {"value": 60, "unit": "V"}
